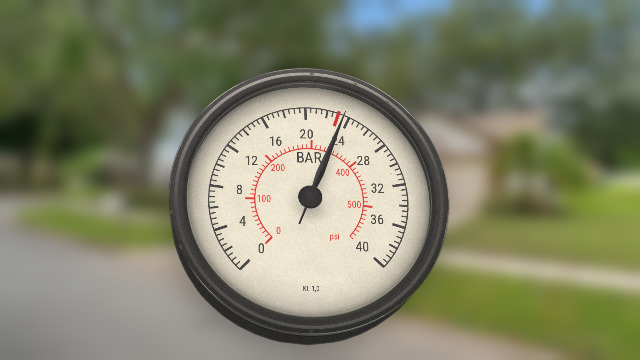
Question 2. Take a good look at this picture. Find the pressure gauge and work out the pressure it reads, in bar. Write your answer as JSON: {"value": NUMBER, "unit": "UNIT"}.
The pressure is {"value": 23.5, "unit": "bar"}
